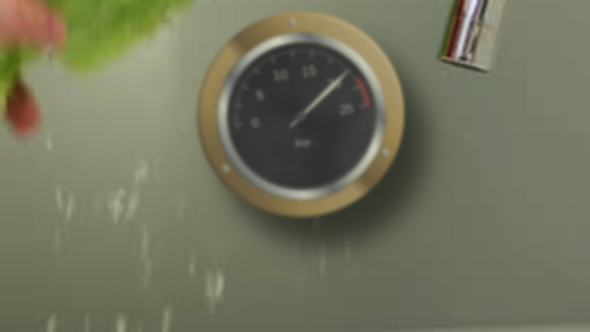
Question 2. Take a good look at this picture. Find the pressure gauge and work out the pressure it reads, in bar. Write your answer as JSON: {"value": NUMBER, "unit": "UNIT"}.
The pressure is {"value": 20, "unit": "bar"}
